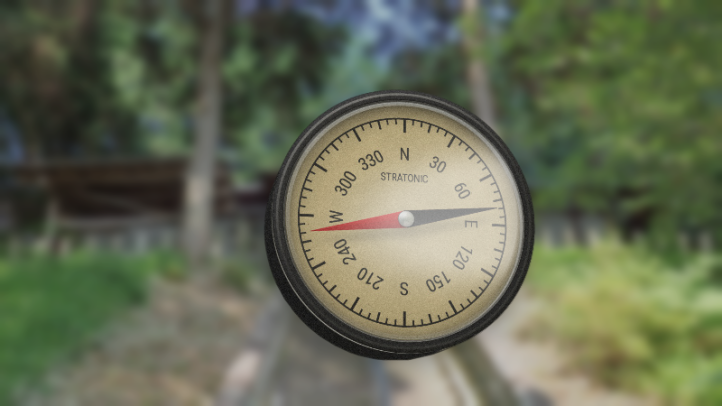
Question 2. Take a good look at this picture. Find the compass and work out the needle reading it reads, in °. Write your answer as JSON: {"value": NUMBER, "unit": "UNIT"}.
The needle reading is {"value": 260, "unit": "°"}
